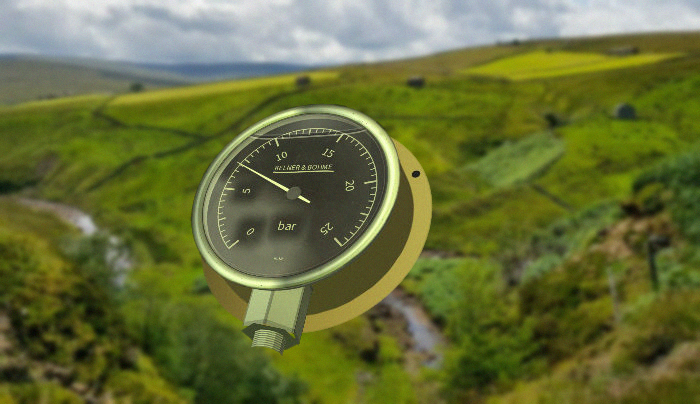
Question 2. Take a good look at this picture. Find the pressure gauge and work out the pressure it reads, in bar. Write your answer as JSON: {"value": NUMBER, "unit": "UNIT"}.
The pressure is {"value": 7, "unit": "bar"}
